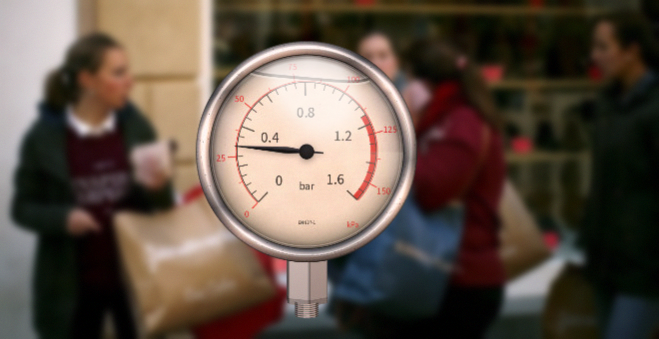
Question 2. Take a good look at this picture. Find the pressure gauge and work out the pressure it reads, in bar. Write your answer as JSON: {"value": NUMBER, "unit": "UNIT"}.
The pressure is {"value": 0.3, "unit": "bar"}
